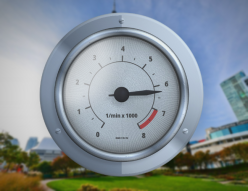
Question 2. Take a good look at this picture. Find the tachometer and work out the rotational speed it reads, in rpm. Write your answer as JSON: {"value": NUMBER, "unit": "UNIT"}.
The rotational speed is {"value": 6250, "unit": "rpm"}
